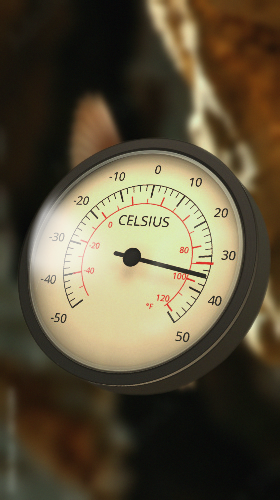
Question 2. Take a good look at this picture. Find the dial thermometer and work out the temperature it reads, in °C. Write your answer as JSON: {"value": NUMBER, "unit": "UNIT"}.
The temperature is {"value": 36, "unit": "°C"}
